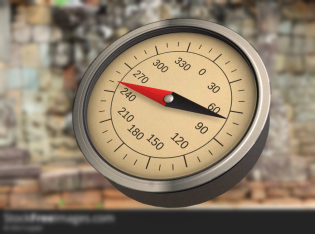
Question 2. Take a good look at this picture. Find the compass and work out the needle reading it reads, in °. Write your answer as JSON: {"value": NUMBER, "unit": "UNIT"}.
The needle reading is {"value": 250, "unit": "°"}
